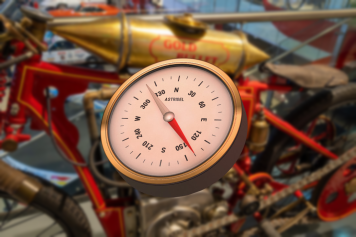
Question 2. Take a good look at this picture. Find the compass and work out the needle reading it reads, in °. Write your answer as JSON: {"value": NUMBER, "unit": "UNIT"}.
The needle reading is {"value": 140, "unit": "°"}
